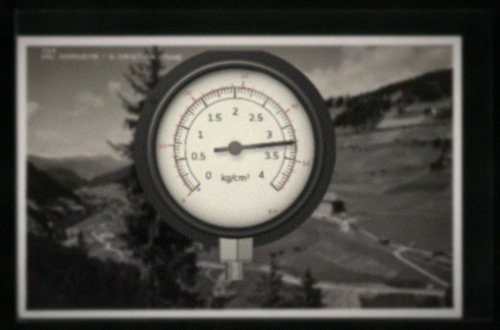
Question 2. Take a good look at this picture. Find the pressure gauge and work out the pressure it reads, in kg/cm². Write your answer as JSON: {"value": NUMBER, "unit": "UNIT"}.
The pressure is {"value": 3.25, "unit": "kg/cm²"}
